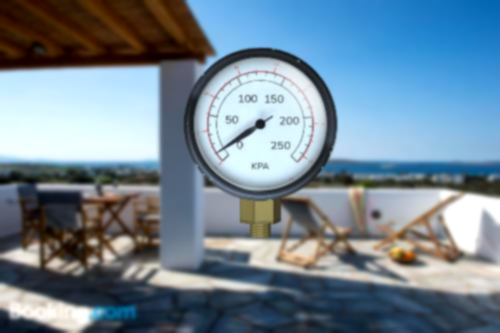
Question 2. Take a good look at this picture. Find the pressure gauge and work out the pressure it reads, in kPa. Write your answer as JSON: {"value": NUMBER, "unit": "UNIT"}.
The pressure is {"value": 10, "unit": "kPa"}
